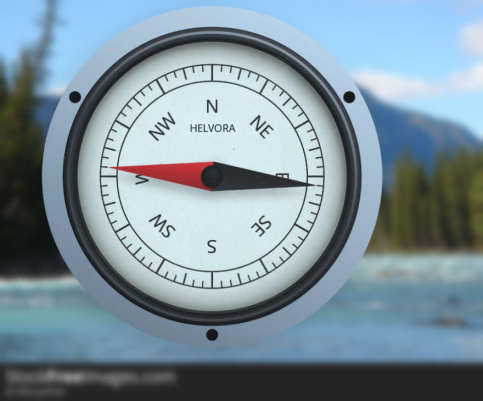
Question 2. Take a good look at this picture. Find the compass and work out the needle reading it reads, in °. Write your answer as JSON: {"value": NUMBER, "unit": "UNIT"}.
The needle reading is {"value": 275, "unit": "°"}
